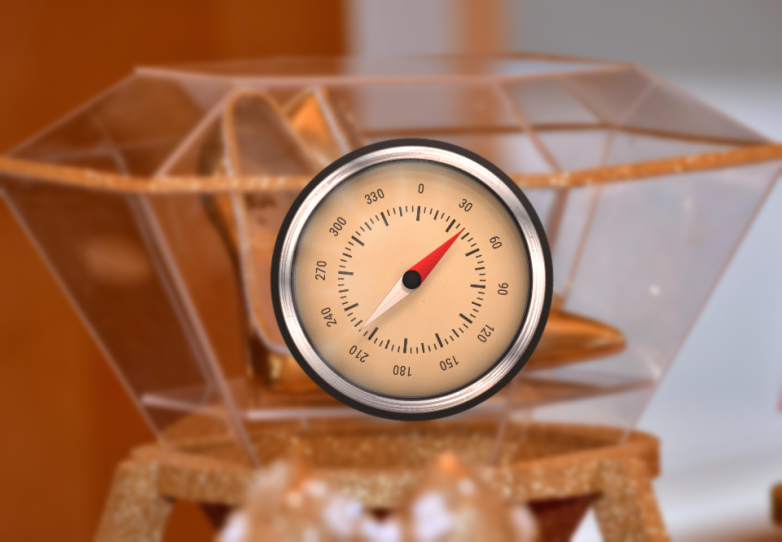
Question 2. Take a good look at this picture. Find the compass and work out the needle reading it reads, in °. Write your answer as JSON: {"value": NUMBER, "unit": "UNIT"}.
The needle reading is {"value": 40, "unit": "°"}
